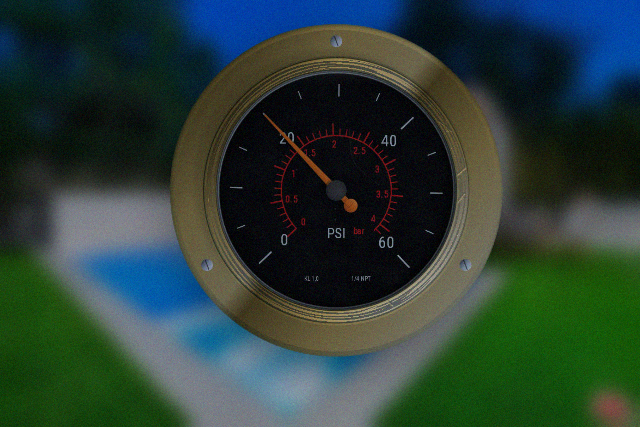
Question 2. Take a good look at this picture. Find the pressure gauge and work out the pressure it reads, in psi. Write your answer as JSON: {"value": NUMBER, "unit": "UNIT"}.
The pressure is {"value": 20, "unit": "psi"}
